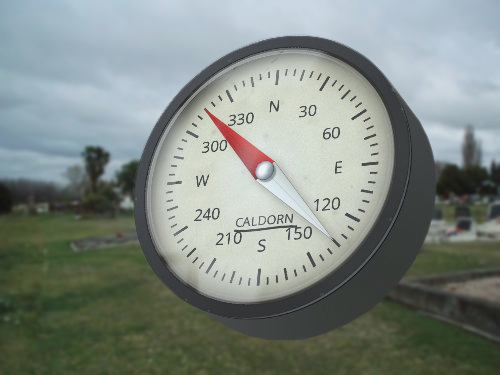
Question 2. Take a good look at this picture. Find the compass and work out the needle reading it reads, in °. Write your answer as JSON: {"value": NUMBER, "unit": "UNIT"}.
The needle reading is {"value": 315, "unit": "°"}
